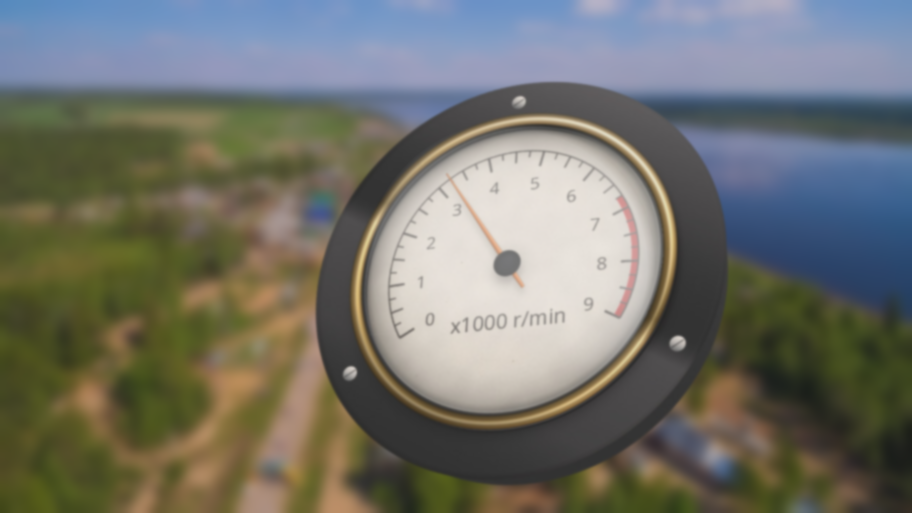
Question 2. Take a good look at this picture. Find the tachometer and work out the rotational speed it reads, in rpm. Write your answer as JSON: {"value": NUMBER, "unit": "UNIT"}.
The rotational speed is {"value": 3250, "unit": "rpm"}
